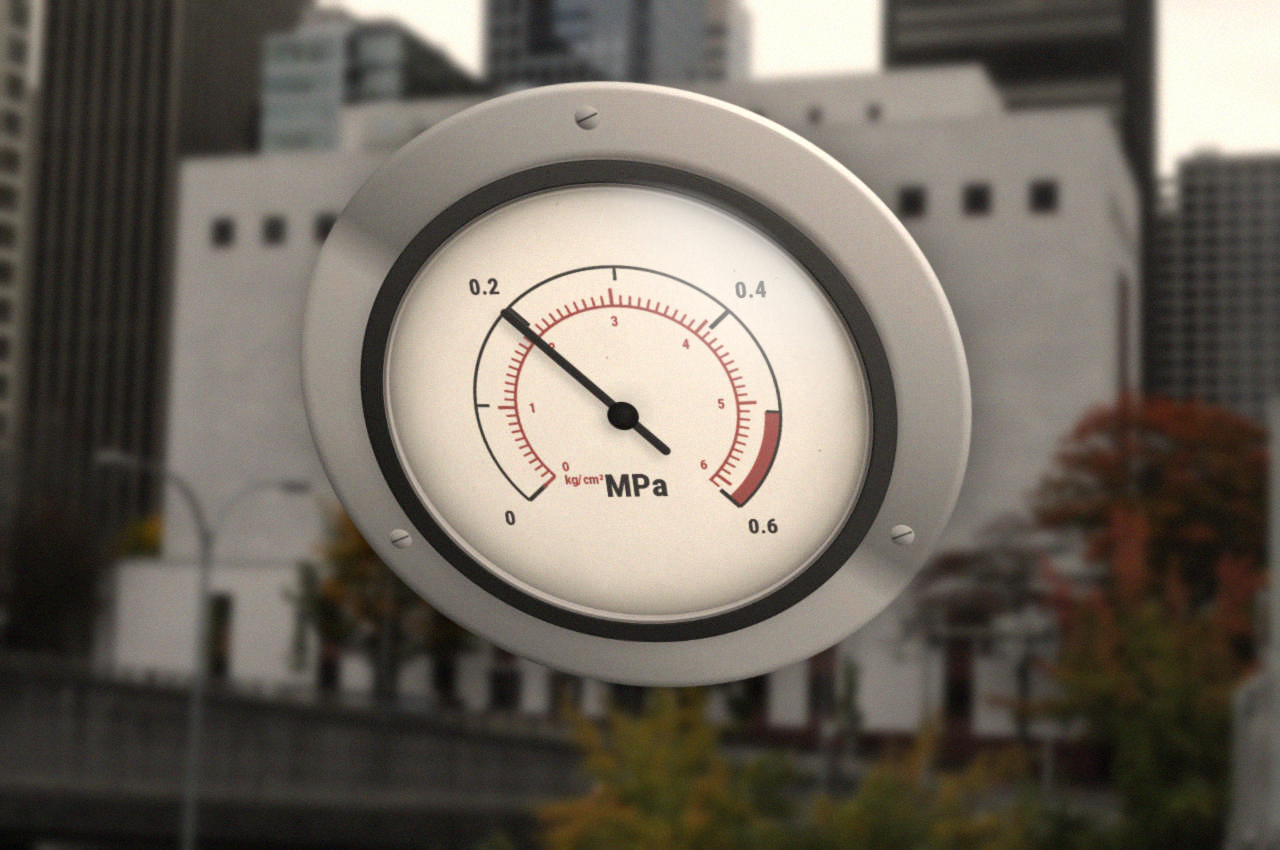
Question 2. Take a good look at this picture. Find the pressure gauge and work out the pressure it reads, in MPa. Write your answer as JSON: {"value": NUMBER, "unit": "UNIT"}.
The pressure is {"value": 0.2, "unit": "MPa"}
